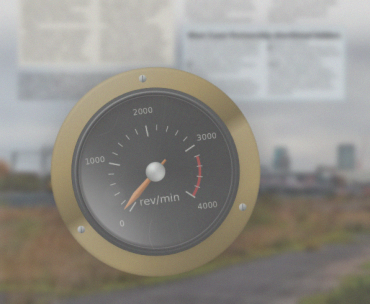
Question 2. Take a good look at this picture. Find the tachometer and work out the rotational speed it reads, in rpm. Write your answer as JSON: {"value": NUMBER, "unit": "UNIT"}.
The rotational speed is {"value": 100, "unit": "rpm"}
